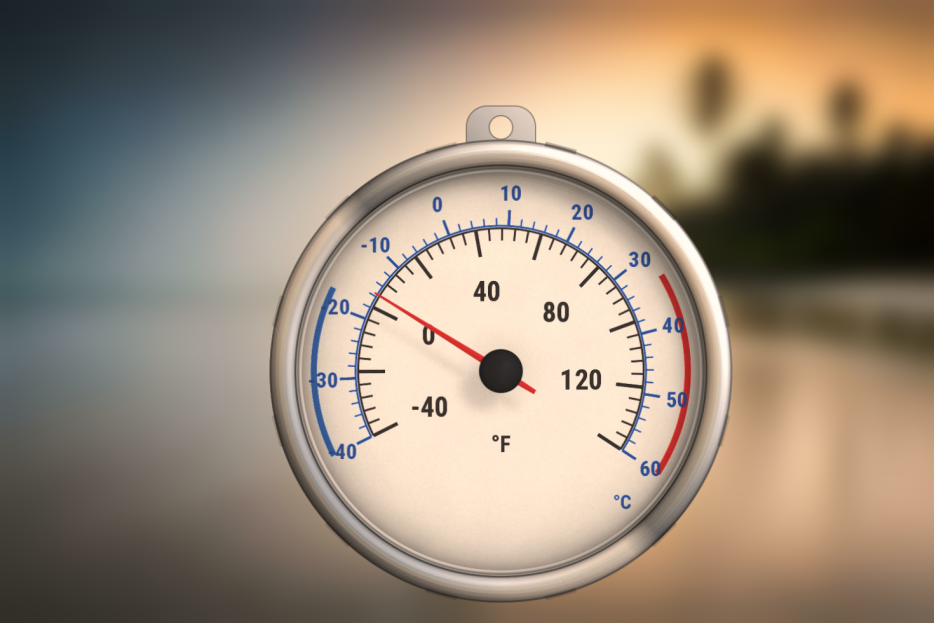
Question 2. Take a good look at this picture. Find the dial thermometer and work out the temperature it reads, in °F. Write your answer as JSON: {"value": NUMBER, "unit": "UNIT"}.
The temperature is {"value": 4, "unit": "°F"}
